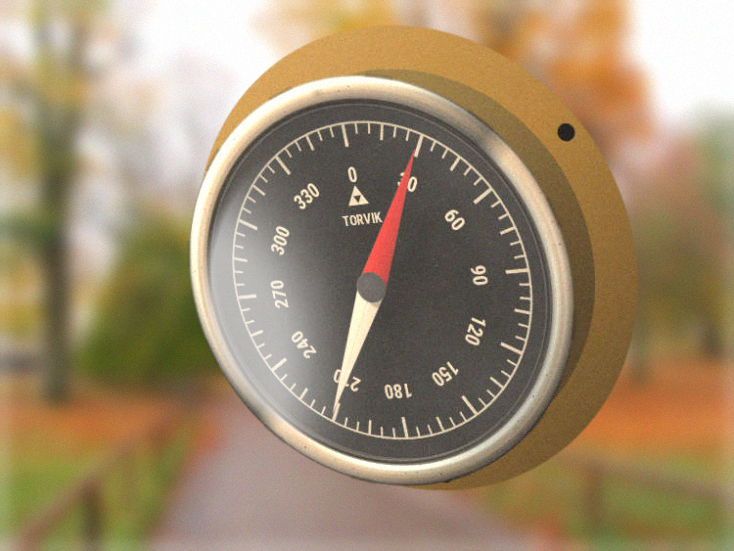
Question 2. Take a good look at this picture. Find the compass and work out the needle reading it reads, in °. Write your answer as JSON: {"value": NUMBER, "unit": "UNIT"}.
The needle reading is {"value": 30, "unit": "°"}
